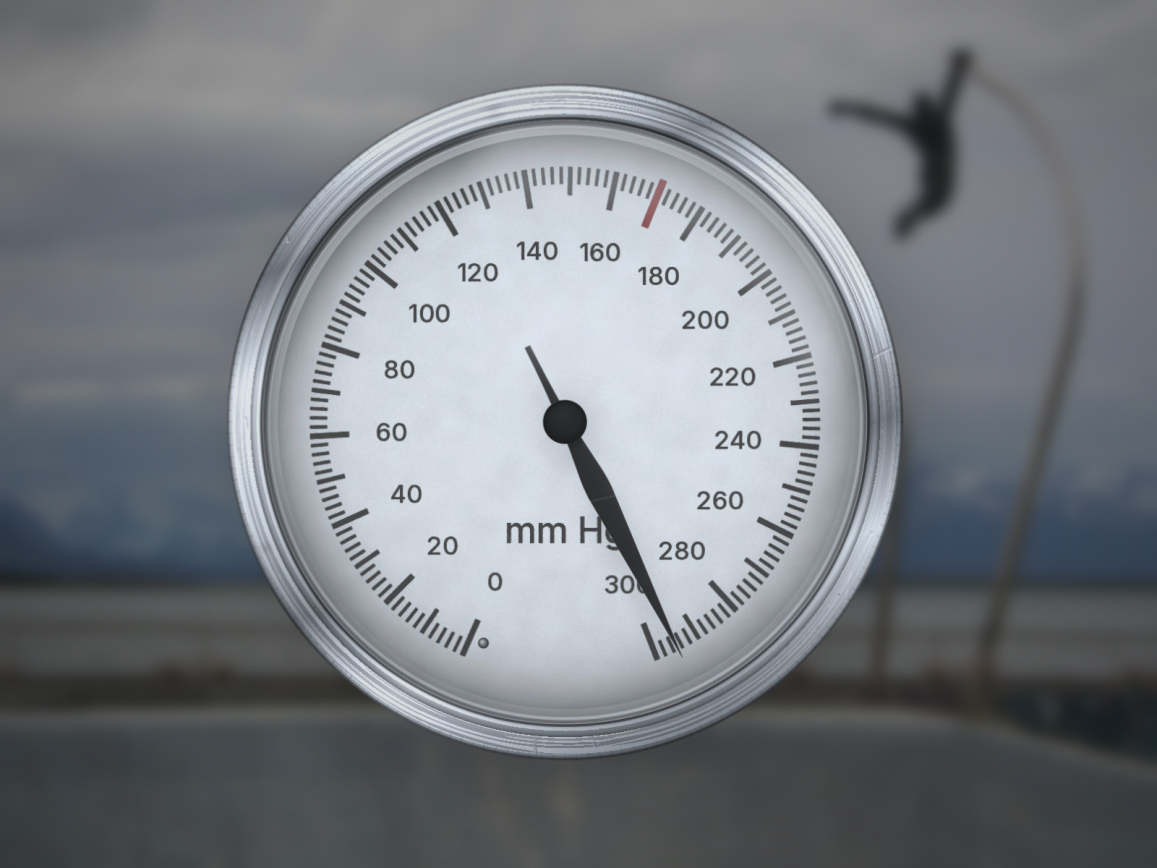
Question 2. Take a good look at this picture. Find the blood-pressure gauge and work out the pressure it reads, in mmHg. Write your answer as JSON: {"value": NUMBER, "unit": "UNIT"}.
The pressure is {"value": 295, "unit": "mmHg"}
